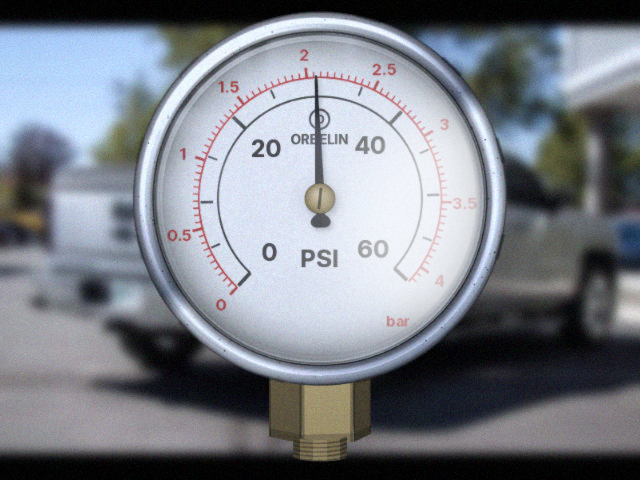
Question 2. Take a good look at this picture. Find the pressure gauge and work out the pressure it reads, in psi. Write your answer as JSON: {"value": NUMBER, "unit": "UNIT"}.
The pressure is {"value": 30, "unit": "psi"}
